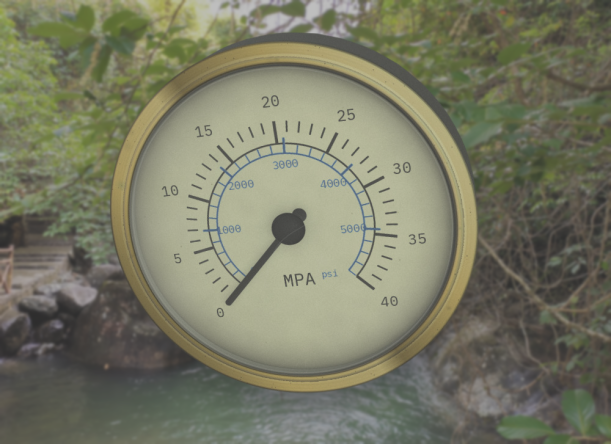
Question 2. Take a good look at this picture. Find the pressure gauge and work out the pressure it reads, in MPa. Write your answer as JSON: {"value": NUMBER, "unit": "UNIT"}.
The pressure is {"value": 0, "unit": "MPa"}
